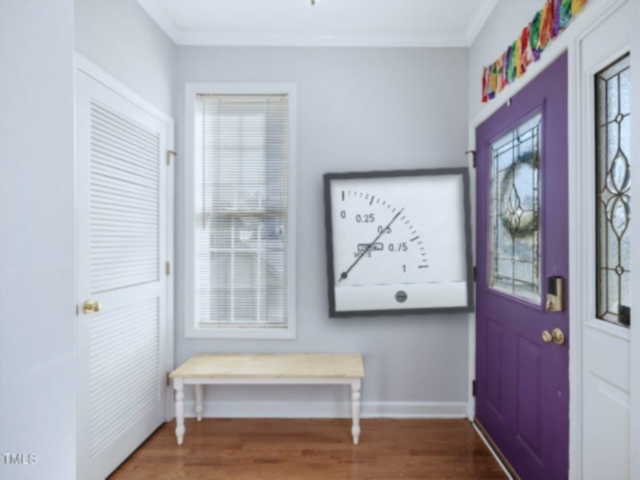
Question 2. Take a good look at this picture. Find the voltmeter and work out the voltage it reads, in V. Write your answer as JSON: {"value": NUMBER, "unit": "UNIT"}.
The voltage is {"value": 0.5, "unit": "V"}
